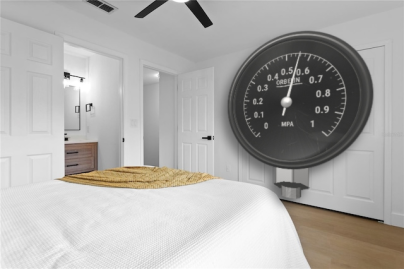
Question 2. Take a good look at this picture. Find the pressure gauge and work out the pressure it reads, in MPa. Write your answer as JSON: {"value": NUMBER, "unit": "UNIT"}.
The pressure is {"value": 0.56, "unit": "MPa"}
